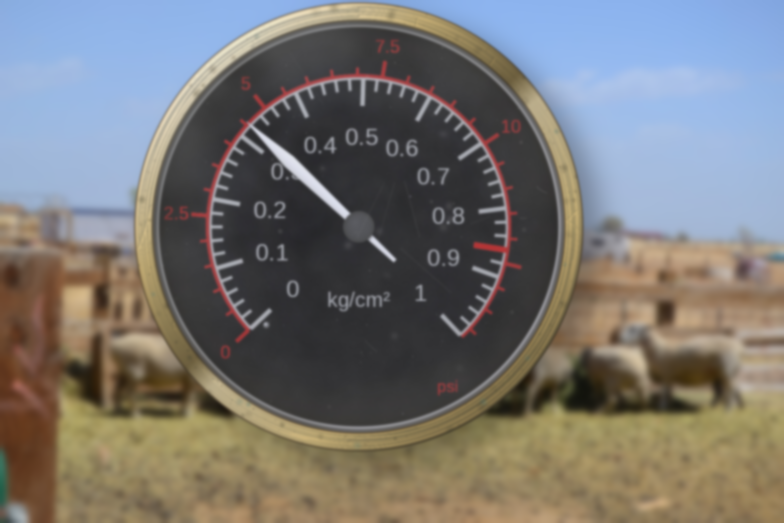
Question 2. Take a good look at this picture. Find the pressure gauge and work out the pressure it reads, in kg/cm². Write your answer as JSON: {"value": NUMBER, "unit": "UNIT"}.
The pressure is {"value": 0.32, "unit": "kg/cm²"}
